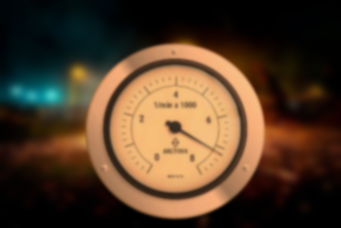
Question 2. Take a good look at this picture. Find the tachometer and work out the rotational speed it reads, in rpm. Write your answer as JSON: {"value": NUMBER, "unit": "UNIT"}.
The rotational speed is {"value": 7200, "unit": "rpm"}
